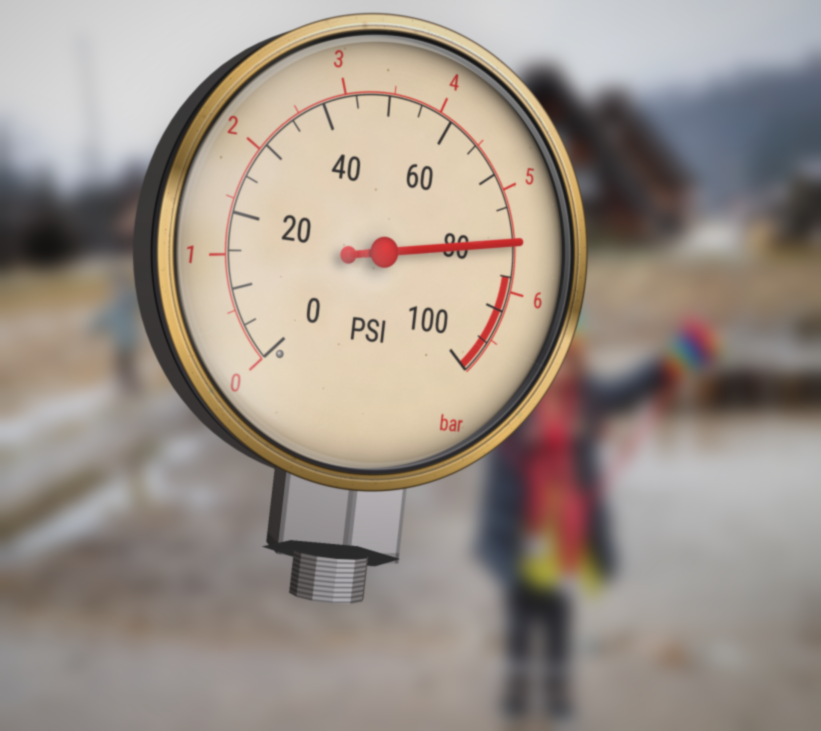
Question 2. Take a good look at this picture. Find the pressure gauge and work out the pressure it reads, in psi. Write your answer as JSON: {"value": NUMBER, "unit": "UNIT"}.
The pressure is {"value": 80, "unit": "psi"}
